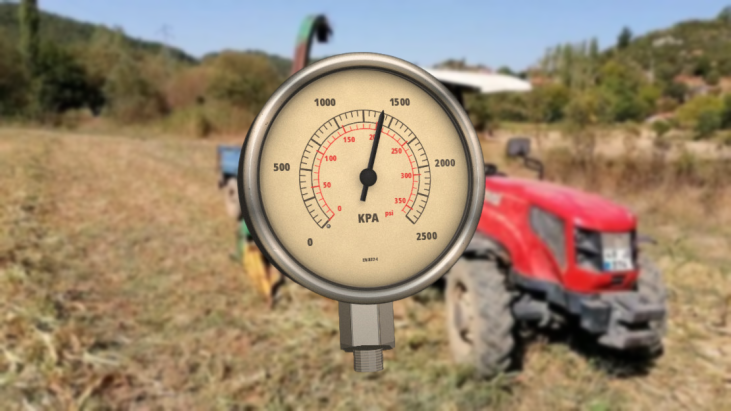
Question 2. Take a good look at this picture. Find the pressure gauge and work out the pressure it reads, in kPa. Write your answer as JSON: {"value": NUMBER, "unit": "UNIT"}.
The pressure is {"value": 1400, "unit": "kPa"}
